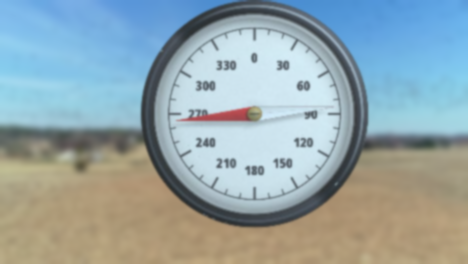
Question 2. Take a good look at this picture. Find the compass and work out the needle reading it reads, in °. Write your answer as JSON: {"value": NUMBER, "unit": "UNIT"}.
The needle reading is {"value": 265, "unit": "°"}
